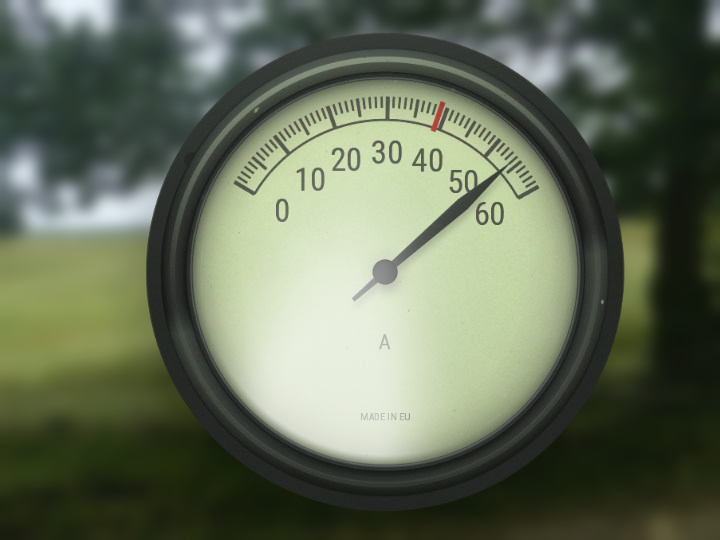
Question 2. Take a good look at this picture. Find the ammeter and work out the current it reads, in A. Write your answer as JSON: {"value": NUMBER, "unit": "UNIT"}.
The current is {"value": 54, "unit": "A"}
